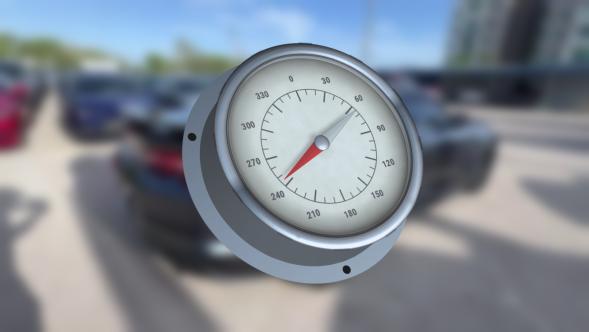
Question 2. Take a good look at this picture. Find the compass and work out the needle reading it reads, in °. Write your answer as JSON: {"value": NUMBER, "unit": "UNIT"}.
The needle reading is {"value": 245, "unit": "°"}
